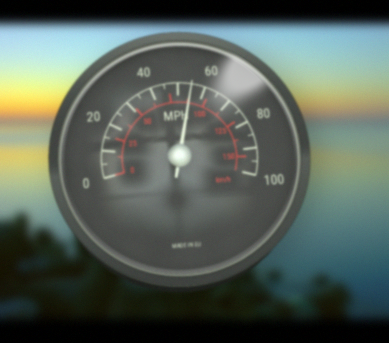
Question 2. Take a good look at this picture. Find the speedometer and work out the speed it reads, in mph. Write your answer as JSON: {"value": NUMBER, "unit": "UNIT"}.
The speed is {"value": 55, "unit": "mph"}
